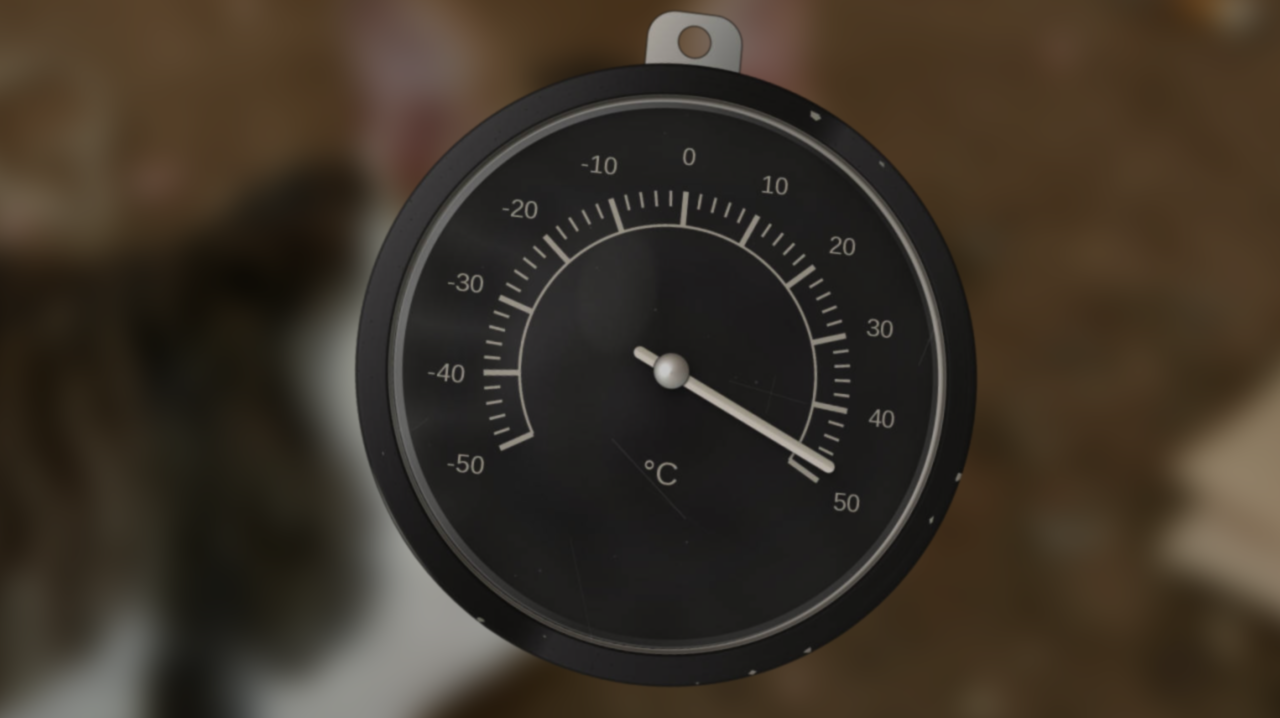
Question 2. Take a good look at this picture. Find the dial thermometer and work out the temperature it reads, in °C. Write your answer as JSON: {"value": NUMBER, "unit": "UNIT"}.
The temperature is {"value": 48, "unit": "°C"}
